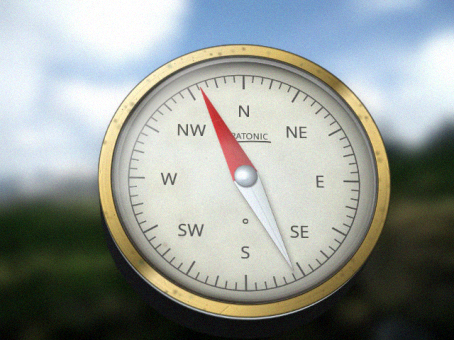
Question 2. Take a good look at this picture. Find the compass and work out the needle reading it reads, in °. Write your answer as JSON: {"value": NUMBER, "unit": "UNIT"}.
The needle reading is {"value": 335, "unit": "°"}
